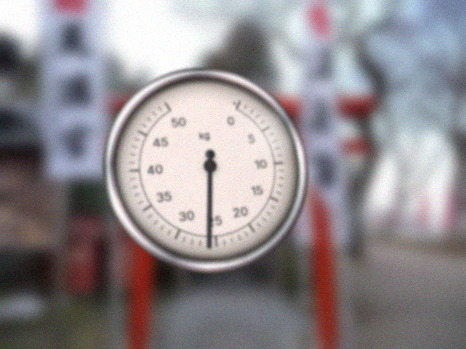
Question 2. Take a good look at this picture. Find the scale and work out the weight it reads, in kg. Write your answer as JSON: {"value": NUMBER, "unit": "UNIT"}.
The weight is {"value": 26, "unit": "kg"}
